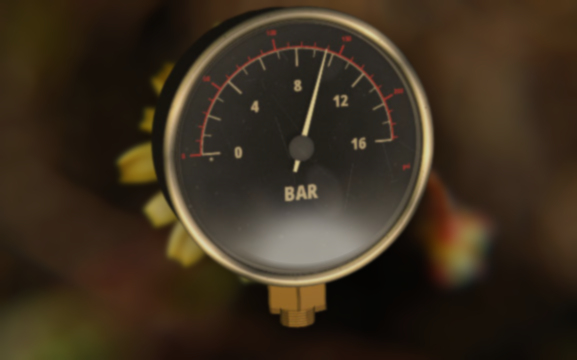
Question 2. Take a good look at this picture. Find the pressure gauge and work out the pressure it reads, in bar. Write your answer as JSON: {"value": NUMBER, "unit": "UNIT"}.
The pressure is {"value": 9.5, "unit": "bar"}
